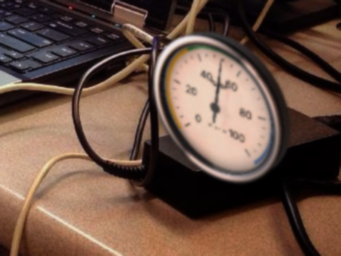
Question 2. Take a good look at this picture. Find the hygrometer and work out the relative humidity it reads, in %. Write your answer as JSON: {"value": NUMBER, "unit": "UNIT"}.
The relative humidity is {"value": 52, "unit": "%"}
